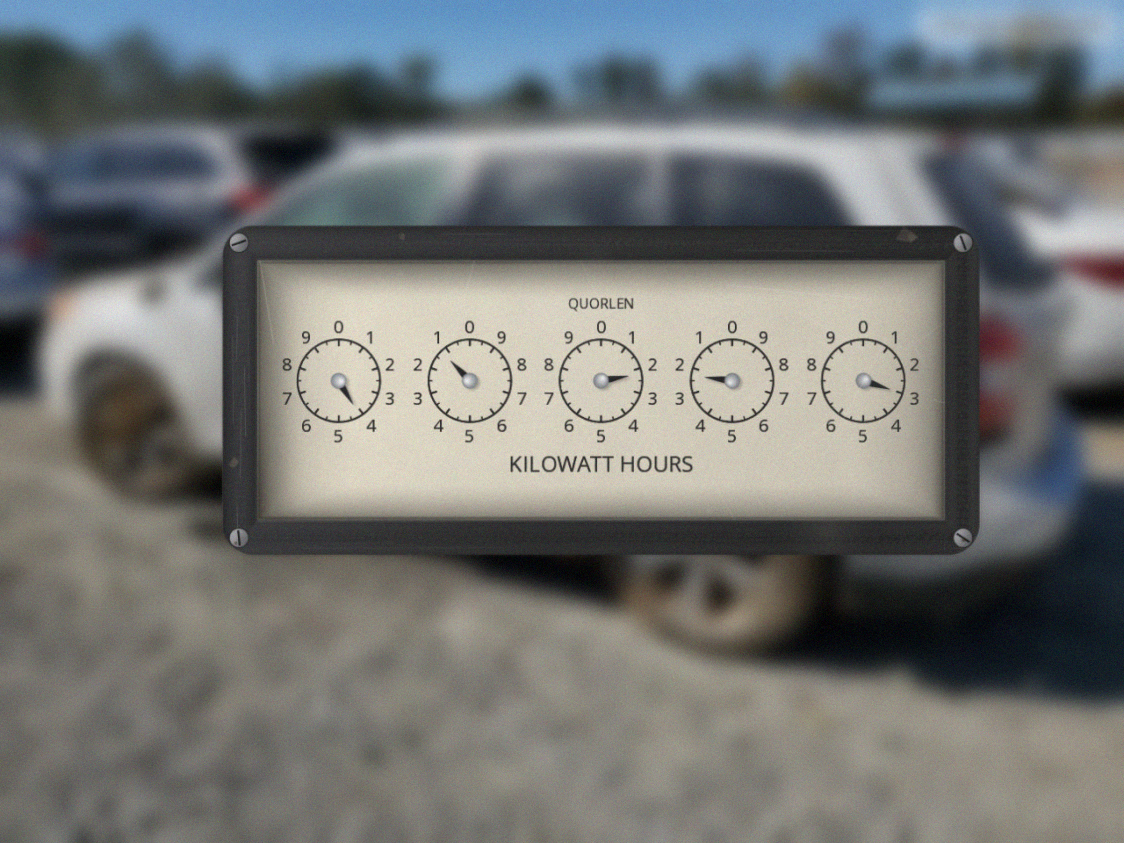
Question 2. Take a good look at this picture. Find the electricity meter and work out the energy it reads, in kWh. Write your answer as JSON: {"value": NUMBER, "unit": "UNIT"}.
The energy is {"value": 41223, "unit": "kWh"}
